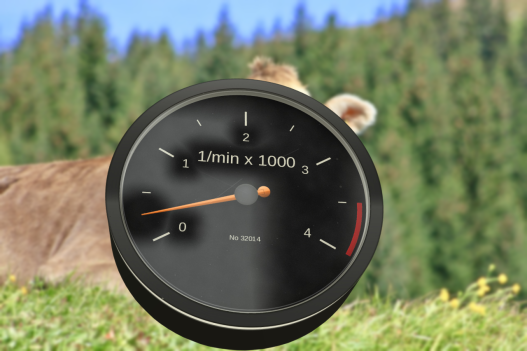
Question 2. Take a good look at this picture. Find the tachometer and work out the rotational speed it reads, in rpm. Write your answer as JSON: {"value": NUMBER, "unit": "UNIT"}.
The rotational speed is {"value": 250, "unit": "rpm"}
